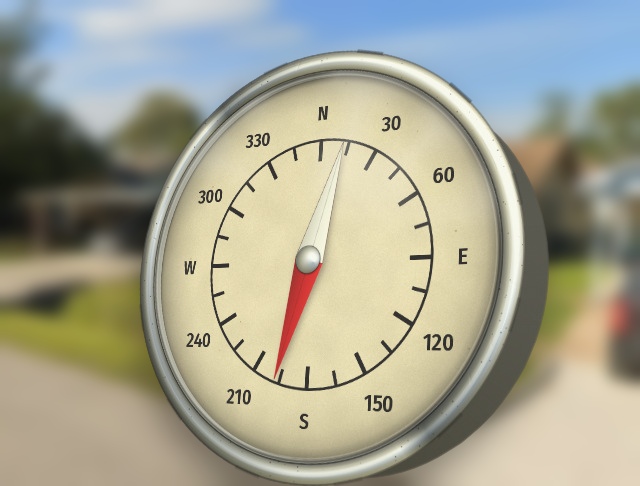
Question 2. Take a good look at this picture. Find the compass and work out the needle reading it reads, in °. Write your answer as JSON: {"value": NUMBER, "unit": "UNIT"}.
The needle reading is {"value": 195, "unit": "°"}
